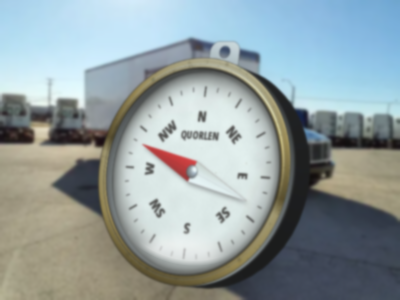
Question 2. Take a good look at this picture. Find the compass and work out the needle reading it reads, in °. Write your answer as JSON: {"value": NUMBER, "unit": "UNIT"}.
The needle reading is {"value": 290, "unit": "°"}
